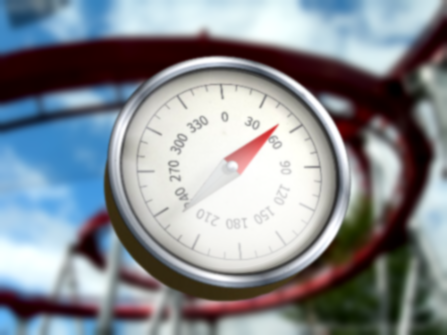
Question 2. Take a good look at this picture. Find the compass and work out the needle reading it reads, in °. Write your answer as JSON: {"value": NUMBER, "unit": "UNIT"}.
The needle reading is {"value": 50, "unit": "°"}
